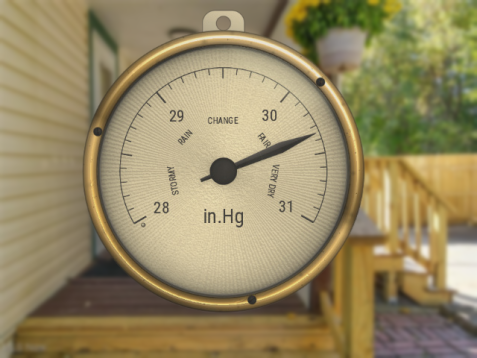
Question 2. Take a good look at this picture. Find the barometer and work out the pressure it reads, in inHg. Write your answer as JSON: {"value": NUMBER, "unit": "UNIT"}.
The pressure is {"value": 30.35, "unit": "inHg"}
